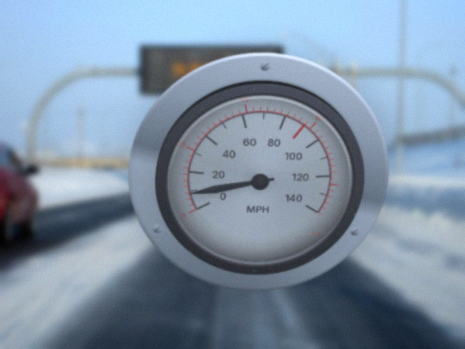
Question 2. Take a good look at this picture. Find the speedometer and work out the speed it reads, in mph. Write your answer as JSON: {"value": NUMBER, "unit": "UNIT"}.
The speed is {"value": 10, "unit": "mph"}
